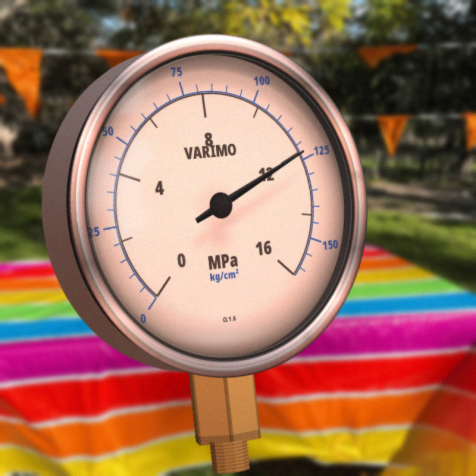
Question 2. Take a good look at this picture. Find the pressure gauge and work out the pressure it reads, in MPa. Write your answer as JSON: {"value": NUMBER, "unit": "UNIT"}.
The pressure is {"value": 12, "unit": "MPa"}
